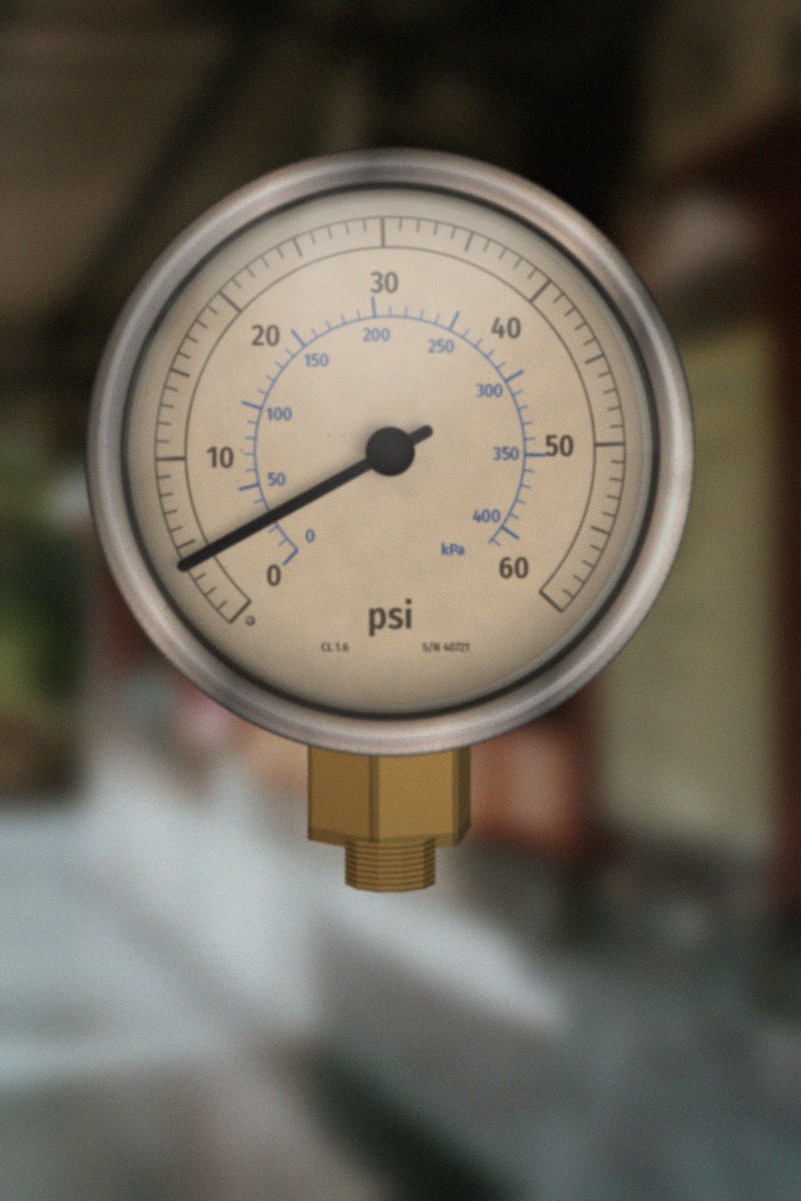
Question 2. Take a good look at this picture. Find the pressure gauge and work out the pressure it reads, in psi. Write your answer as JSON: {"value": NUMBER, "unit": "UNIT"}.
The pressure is {"value": 4, "unit": "psi"}
